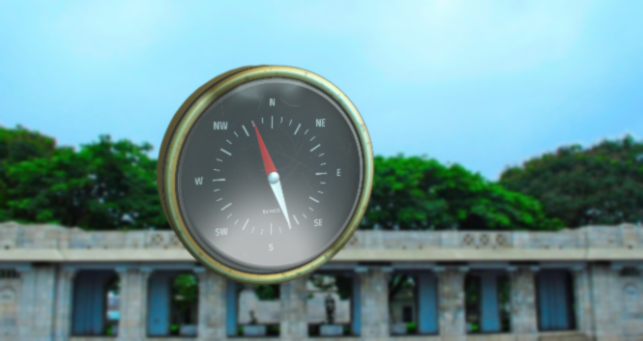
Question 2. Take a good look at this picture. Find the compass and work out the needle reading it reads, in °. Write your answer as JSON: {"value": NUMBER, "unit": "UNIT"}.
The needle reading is {"value": 340, "unit": "°"}
